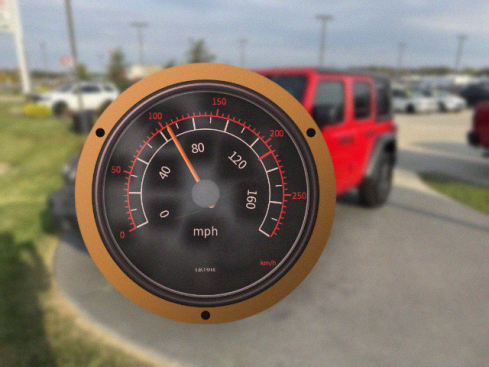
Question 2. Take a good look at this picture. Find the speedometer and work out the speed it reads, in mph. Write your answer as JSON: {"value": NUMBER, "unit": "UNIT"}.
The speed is {"value": 65, "unit": "mph"}
